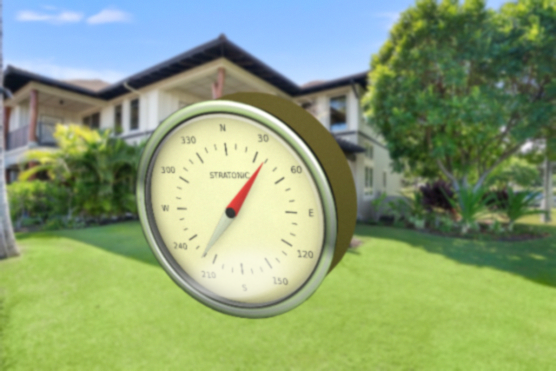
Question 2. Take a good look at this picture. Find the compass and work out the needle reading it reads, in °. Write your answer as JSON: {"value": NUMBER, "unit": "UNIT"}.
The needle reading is {"value": 40, "unit": "°"}
